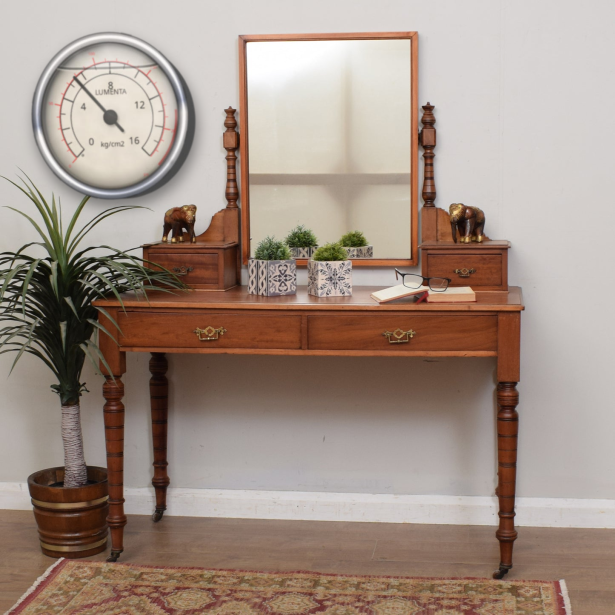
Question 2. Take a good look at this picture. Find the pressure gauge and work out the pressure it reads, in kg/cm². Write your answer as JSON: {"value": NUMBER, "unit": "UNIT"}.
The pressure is {"value": 5.5, "unit": "kg/cm²"}
